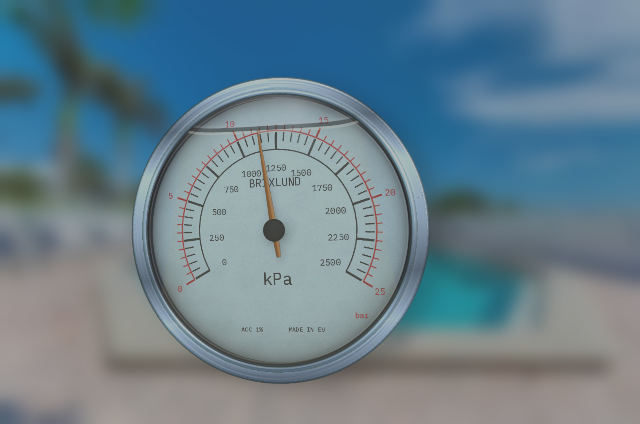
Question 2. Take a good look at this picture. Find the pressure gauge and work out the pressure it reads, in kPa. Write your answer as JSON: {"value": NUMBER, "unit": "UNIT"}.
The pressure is {"value": 1150, "unit": "kPa"}
